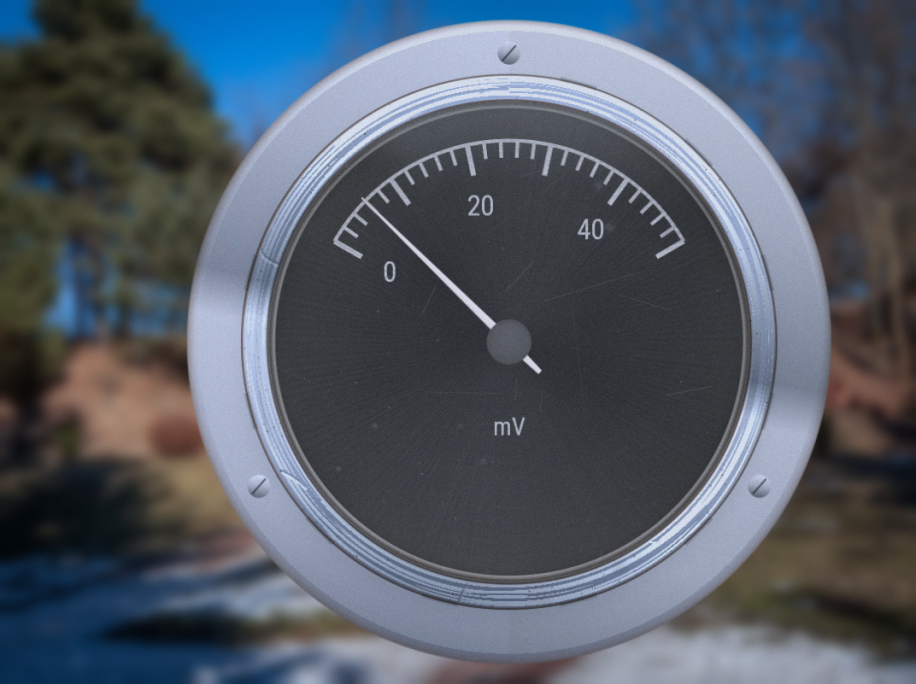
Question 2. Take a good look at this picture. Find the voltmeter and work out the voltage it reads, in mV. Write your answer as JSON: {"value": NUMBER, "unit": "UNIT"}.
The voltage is {"value": 6, "unit": "mV"}
